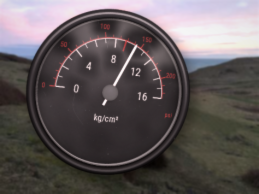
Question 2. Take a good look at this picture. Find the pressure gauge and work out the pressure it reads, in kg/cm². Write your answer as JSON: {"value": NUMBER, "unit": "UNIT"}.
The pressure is {"value": 10, "unit": "kg/cm²"}
